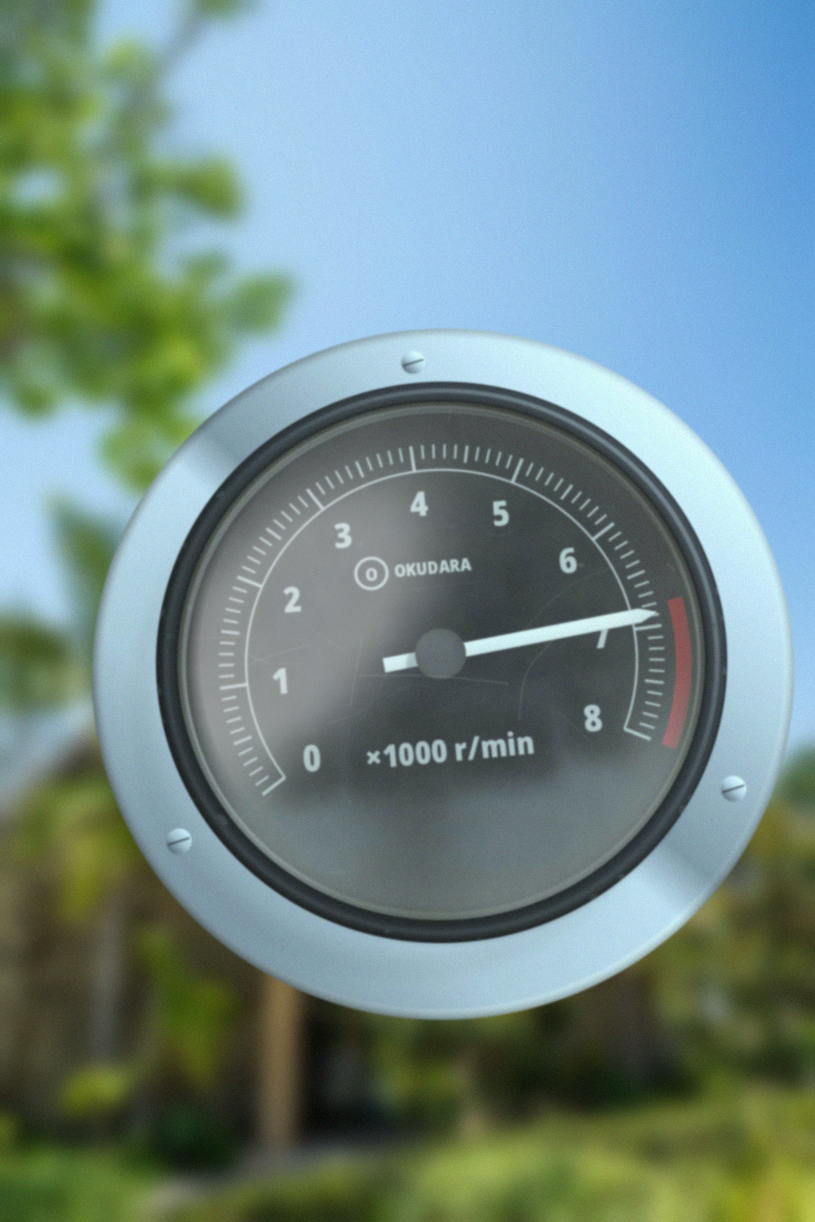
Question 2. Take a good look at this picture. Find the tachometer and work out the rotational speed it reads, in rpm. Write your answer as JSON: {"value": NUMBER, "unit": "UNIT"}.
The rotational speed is {"value": 6900, "unit": "rpm"}
